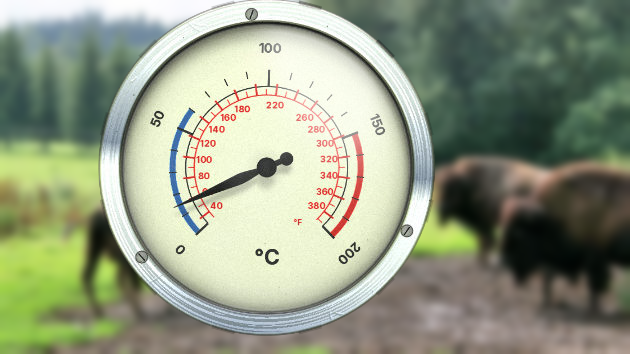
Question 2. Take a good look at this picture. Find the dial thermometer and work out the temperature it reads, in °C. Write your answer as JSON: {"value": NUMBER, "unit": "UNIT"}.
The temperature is {"value": 15, "unit": "°C"}
